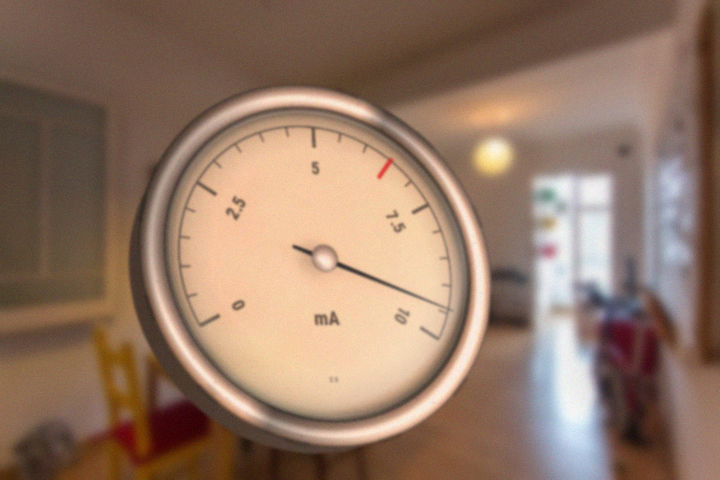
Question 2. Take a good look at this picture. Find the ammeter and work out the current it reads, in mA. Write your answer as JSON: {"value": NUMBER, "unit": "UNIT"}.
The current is {"value": 9.5, "unit": "mA"}
